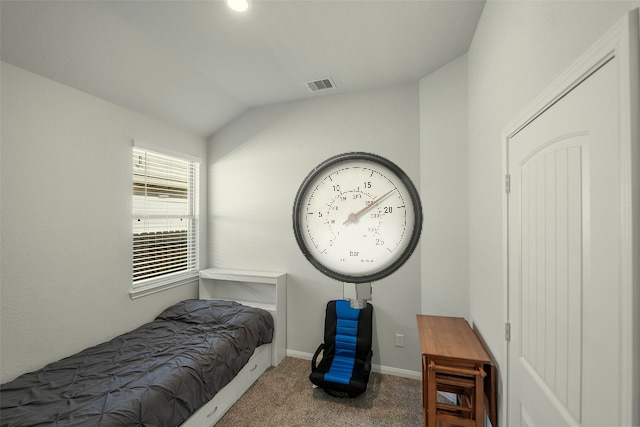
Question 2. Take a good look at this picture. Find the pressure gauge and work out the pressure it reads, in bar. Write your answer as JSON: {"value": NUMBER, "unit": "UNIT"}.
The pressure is {"value": 18, "unit": "bar"}
